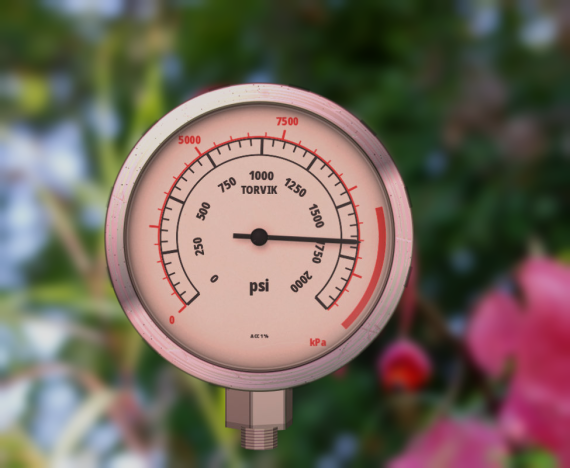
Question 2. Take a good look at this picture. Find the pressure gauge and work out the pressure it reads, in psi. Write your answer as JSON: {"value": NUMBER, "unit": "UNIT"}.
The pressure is {"value": 1675, "unit": "psi"}
